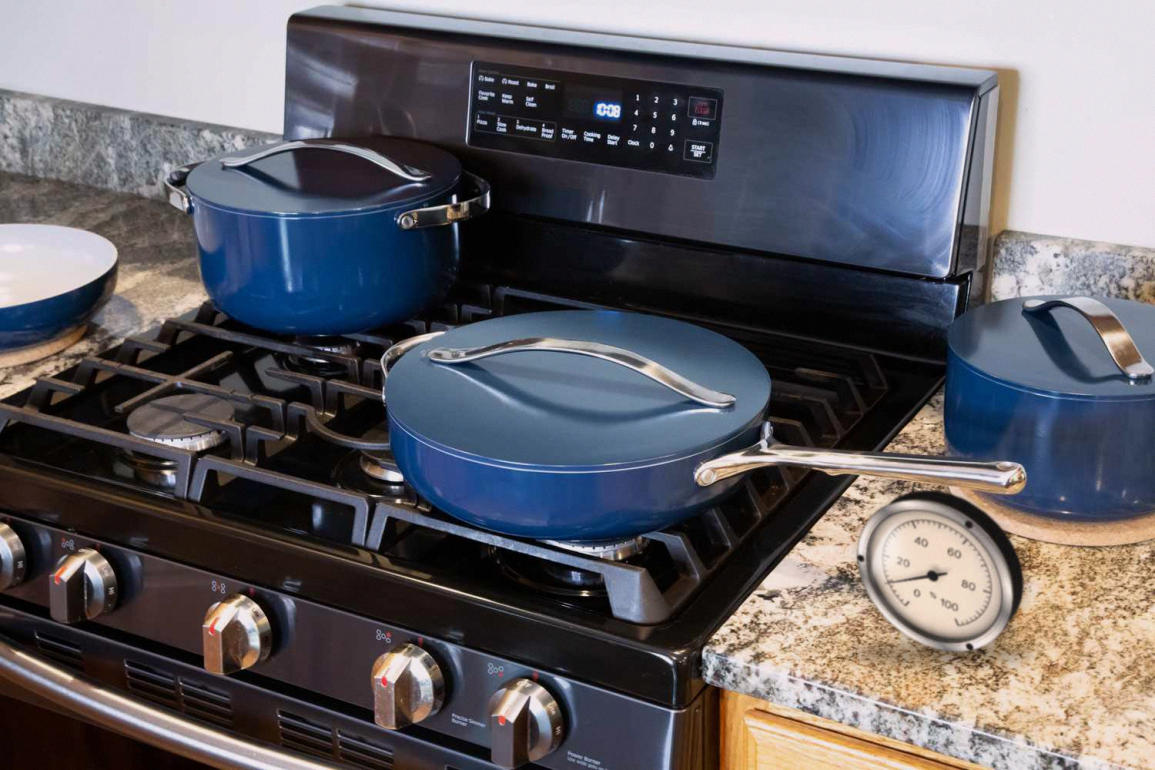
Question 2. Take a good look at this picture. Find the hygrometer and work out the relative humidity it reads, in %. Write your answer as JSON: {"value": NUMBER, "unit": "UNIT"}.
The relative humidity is {"value": 10, "unit": "%"}
